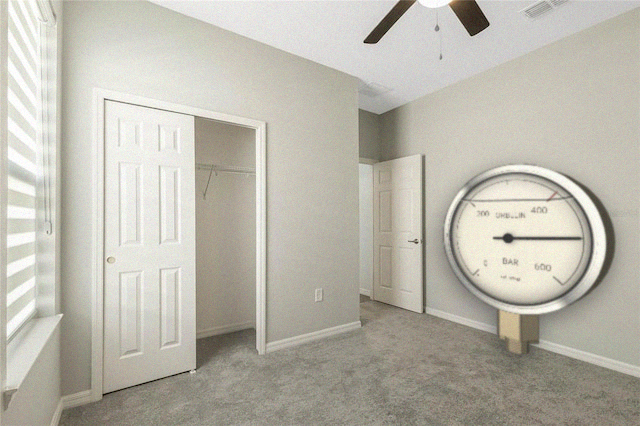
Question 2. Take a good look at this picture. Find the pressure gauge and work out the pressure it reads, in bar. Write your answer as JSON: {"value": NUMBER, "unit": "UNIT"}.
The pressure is {"value": 500, "unit": "bar"}
